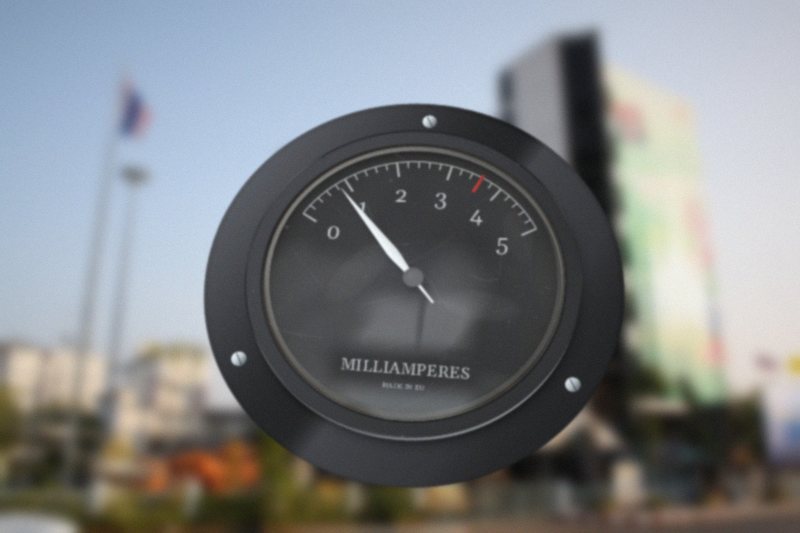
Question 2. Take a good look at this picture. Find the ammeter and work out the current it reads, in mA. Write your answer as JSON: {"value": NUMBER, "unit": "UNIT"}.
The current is {"value": 0.8, "unit": "mA"}
